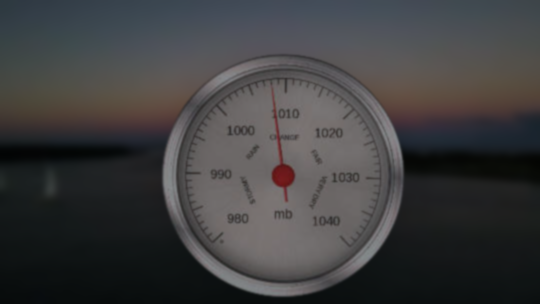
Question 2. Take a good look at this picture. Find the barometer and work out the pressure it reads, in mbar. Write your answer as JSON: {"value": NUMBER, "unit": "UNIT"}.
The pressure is {"value": 1008, "unit": "mbar"}
